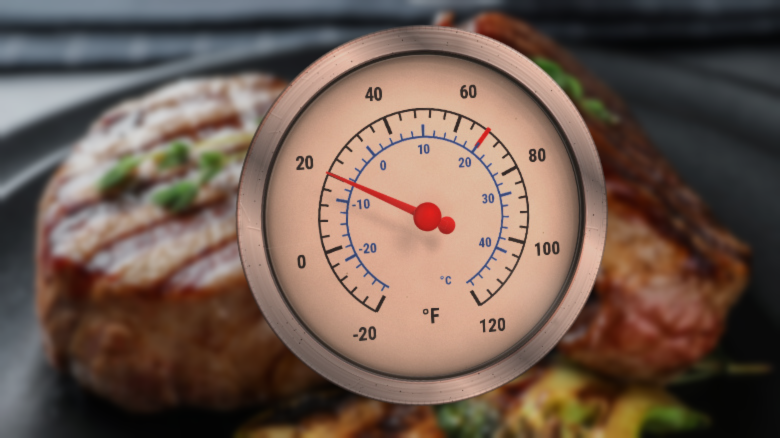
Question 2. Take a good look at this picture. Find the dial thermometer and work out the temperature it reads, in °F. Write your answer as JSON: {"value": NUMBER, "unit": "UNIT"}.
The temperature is {"value": 20, "unit": "°F"}
